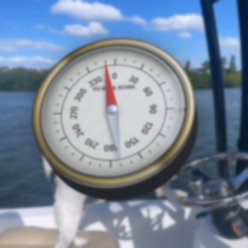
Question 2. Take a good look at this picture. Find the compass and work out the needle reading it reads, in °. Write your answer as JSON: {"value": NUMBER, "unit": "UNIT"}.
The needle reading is {"value": 350, "unit": "°"}
